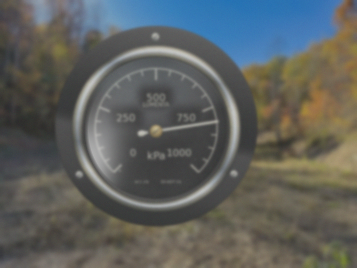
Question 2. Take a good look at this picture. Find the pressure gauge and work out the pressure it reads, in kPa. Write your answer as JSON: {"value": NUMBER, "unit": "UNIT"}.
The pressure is {"value": 800, "unit": "kPa"}
